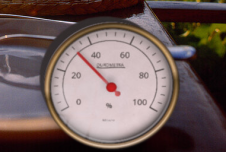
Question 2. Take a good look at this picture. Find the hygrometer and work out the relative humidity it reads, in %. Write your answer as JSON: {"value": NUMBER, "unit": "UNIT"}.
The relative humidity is {"value": 32, "unit": "%"}
